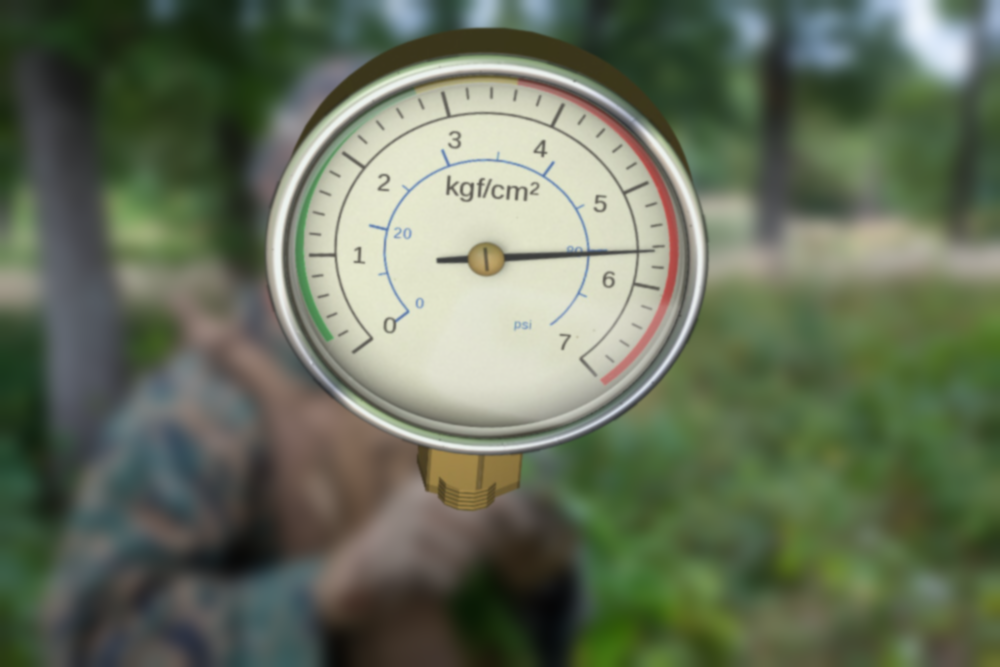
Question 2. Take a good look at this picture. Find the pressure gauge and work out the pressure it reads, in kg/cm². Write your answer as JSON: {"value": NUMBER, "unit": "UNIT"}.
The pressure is {"value": 5.6, "unit": "kg/cm²"}
